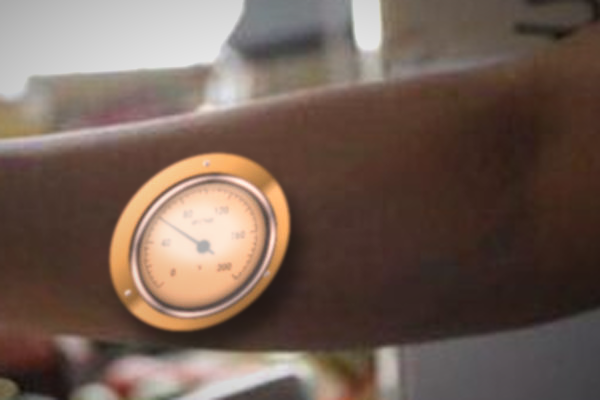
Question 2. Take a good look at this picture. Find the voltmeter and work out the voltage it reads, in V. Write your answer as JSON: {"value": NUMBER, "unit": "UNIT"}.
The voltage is {"value": 60, "unit": "V"}
